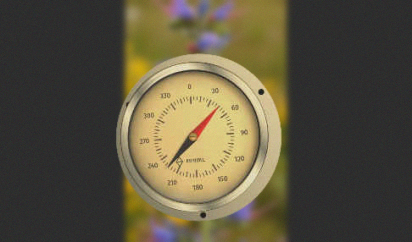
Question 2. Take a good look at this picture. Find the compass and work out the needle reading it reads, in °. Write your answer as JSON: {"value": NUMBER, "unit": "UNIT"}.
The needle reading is {"value": 45, "unit": "°"}
